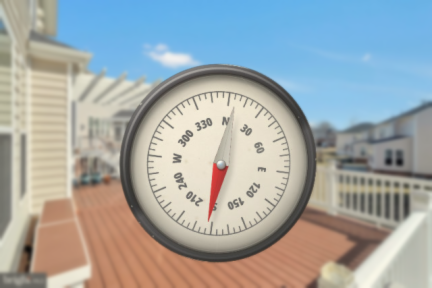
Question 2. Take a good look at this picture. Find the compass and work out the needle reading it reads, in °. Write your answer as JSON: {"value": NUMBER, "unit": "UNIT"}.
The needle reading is {"value": 185, "unit": "°"}
